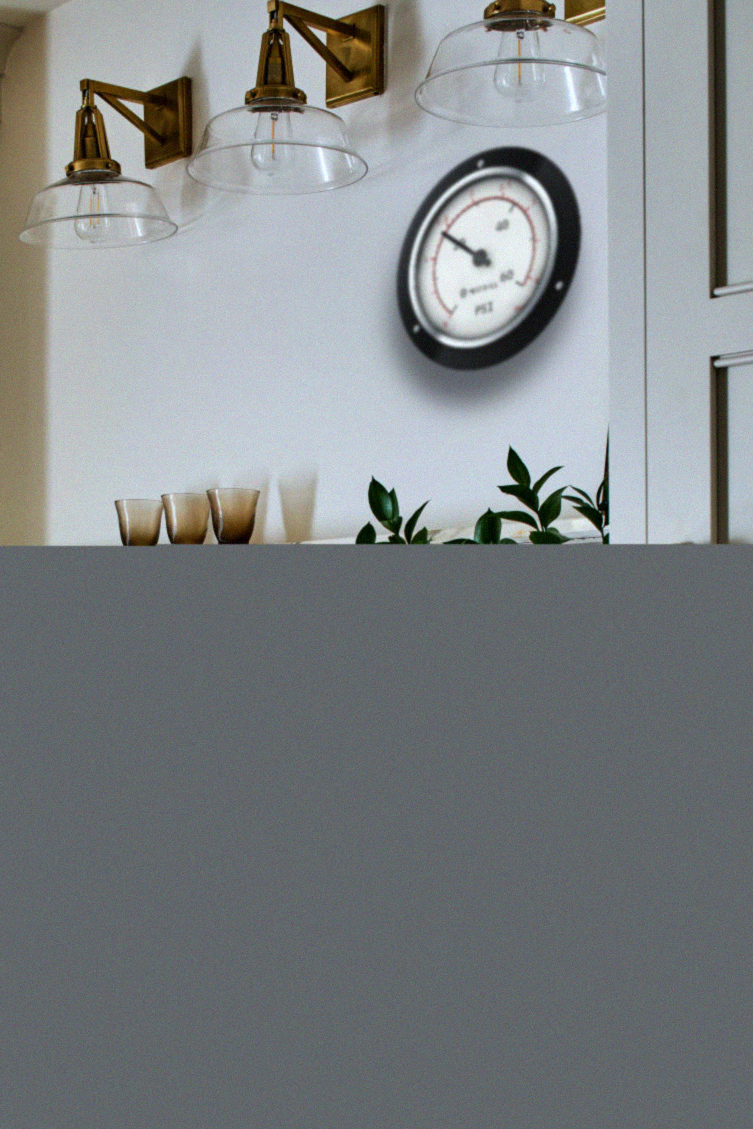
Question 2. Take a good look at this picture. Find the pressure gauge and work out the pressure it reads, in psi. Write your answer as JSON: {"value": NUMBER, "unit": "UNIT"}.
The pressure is {"value": 20, "unit": "psi"}
